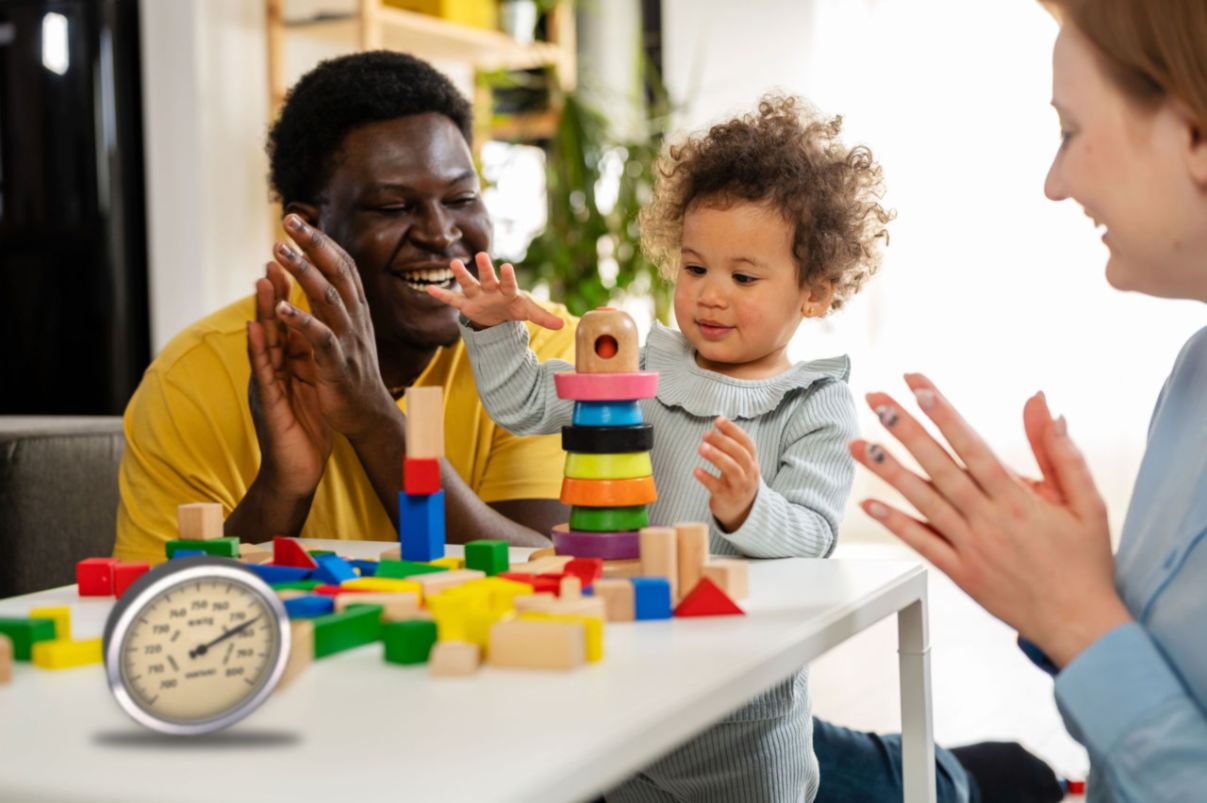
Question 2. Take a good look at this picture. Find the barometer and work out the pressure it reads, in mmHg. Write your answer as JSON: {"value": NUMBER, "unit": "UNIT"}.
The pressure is {"value": 775, "unit": "mmHg"}
